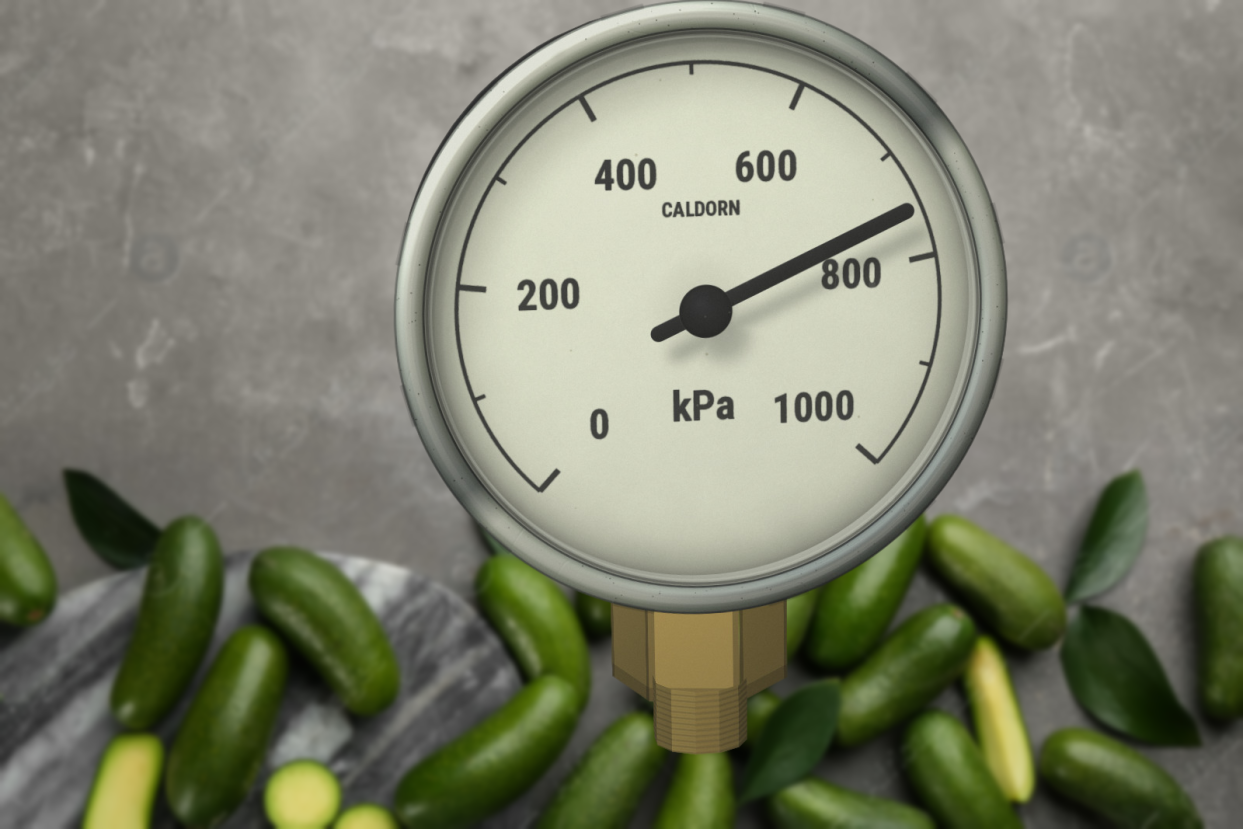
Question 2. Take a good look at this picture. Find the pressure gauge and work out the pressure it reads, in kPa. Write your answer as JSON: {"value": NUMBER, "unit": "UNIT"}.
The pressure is {"value": 750, "unit": "kPa"}
